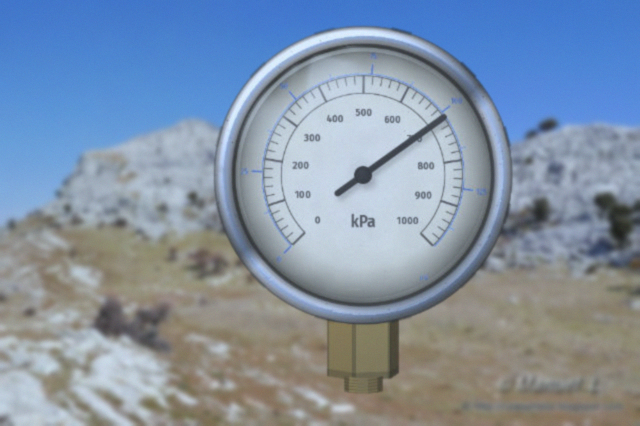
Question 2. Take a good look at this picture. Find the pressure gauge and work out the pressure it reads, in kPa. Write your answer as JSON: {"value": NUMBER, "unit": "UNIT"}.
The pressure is {"value": 700, "unit": "kPa"}
